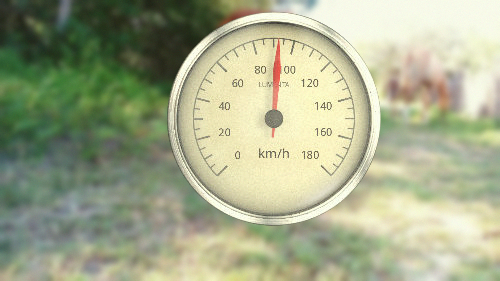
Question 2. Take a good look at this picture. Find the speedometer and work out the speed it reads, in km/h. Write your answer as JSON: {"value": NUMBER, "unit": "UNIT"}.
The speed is {"value": 92.5, "unit": "km/h"}
